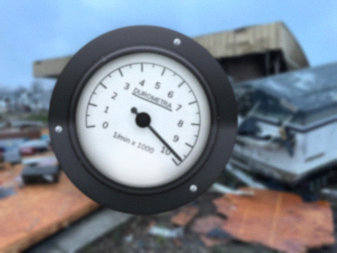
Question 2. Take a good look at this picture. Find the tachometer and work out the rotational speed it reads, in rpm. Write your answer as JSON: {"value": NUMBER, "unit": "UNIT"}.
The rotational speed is {"value": 9750, "unit": "rpm"}
